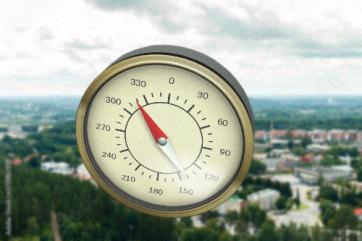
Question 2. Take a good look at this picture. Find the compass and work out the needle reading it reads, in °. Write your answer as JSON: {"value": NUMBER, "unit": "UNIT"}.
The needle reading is {"value": 320, "unit": "°"}
